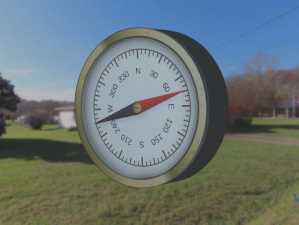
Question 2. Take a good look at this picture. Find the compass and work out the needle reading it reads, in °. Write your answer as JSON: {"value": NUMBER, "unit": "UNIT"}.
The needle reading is {"value": 75, "unit": "°"}
